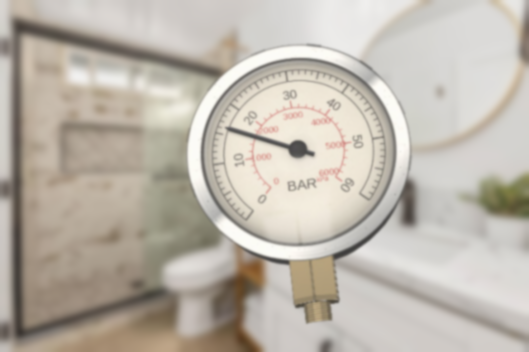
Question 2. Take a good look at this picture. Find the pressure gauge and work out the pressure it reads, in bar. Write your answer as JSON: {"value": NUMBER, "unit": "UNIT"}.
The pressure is {"value": 16, "unit": "bar"}
